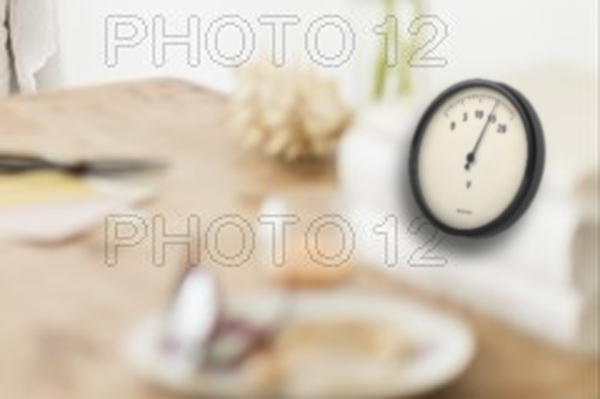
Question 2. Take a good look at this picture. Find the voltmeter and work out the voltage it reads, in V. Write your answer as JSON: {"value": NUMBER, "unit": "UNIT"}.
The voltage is {"value": 15, "unit": "V"}
